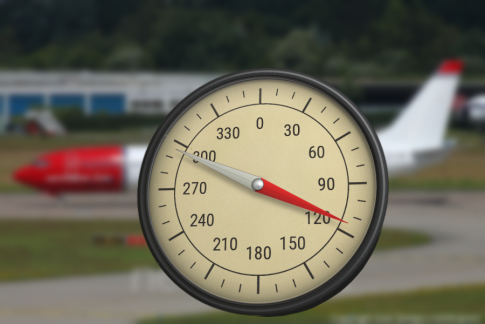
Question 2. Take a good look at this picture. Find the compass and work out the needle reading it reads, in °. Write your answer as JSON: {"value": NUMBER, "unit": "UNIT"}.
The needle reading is {"value": 115, "unit": "°"}
